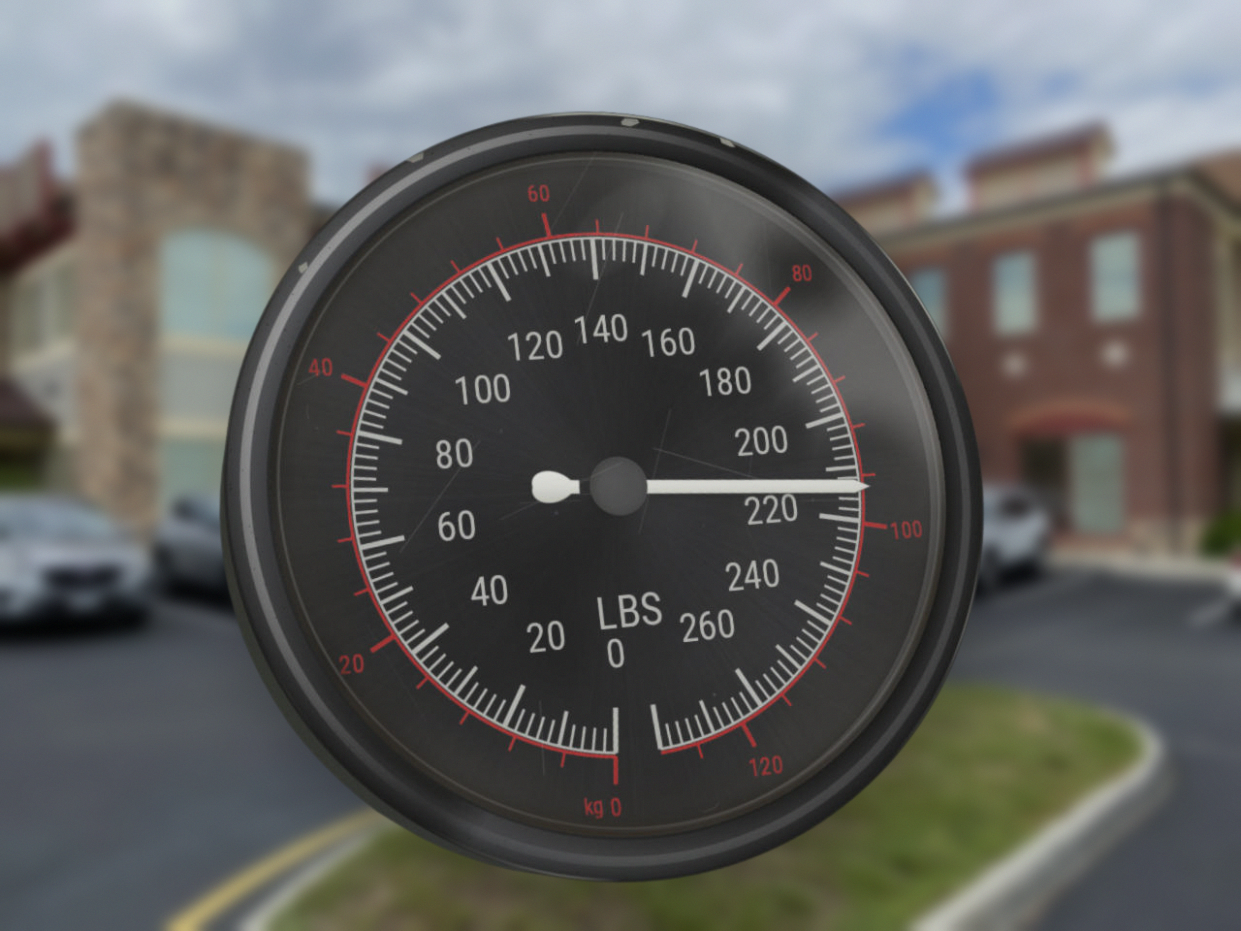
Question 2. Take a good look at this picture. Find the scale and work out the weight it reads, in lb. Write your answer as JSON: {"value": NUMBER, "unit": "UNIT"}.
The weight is {"value": 214, "unit": "lb"}
